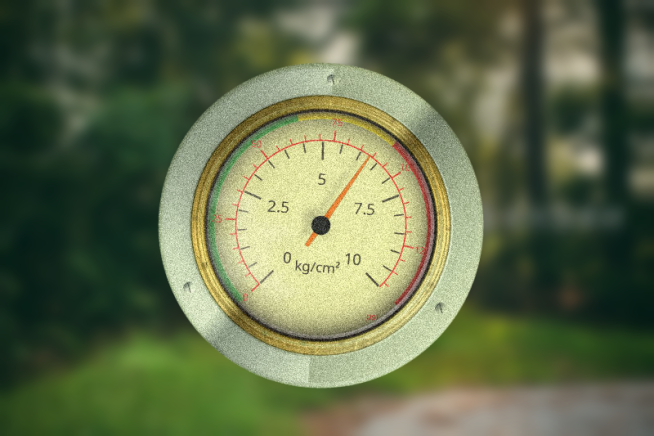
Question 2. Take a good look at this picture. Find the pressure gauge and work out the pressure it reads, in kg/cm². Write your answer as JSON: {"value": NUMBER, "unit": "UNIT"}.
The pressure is {"value": 6.25, "unit": "kg/cm²"}
